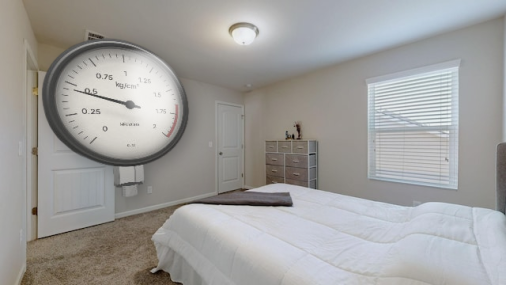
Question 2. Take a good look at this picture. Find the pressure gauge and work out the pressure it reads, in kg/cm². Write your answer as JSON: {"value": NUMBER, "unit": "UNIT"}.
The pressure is {"value": 0.45, "unit": "kg/cm²"}
